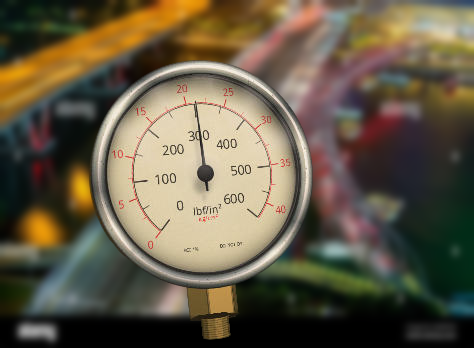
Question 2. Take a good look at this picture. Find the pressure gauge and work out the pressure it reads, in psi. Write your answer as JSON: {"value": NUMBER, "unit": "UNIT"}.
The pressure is {"value": 300, "unit": "psi"}
